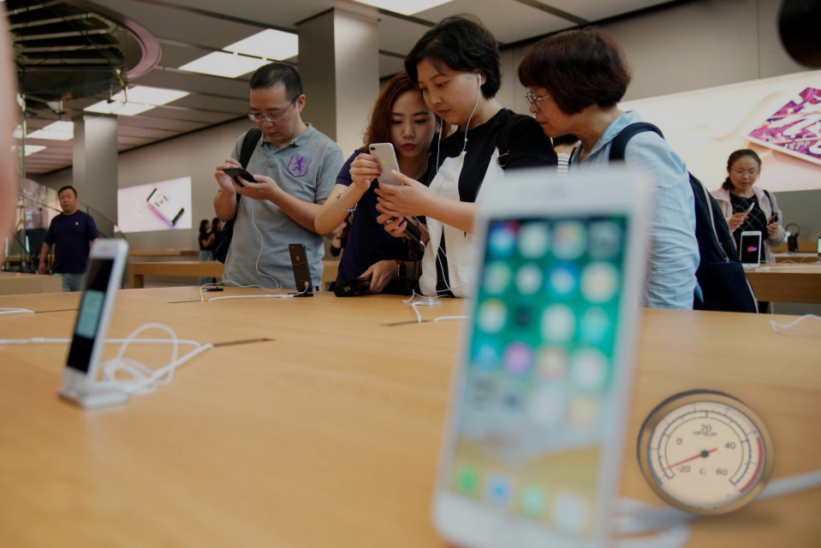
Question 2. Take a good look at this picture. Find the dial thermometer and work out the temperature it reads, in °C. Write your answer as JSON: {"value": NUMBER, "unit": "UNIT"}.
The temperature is {"value": -15, "unit": "°C"}
